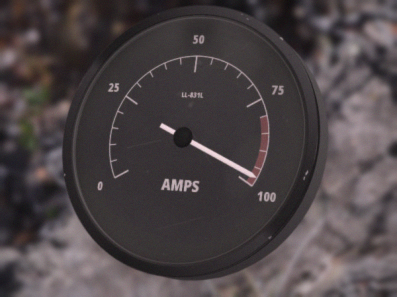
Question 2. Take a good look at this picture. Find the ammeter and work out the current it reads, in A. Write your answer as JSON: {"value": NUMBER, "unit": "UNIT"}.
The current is {"value": 97.5, "unit": "A"}
